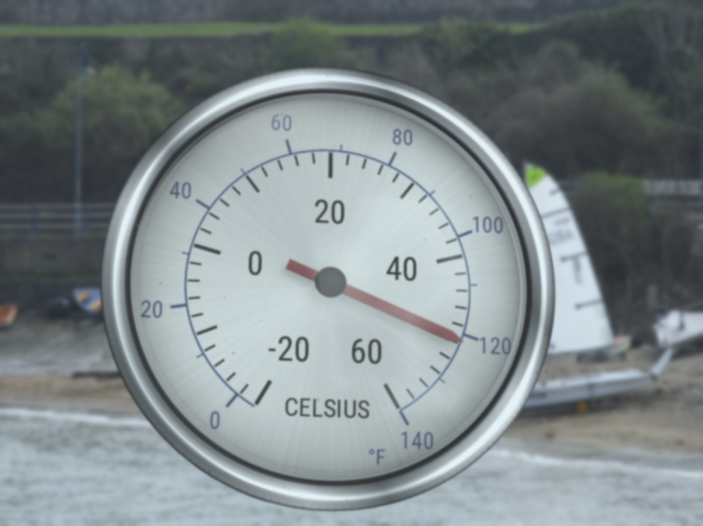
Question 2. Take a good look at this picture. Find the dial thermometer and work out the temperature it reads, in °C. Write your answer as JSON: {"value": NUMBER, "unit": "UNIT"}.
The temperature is {"value": 50, "unit": "°C"}
